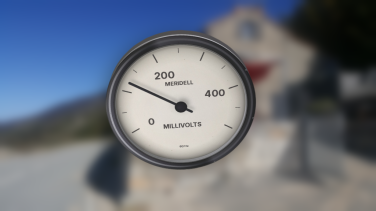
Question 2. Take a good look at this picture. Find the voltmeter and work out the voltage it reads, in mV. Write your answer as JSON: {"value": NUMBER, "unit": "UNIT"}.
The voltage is {"value": 125, "unit": "mV"}
